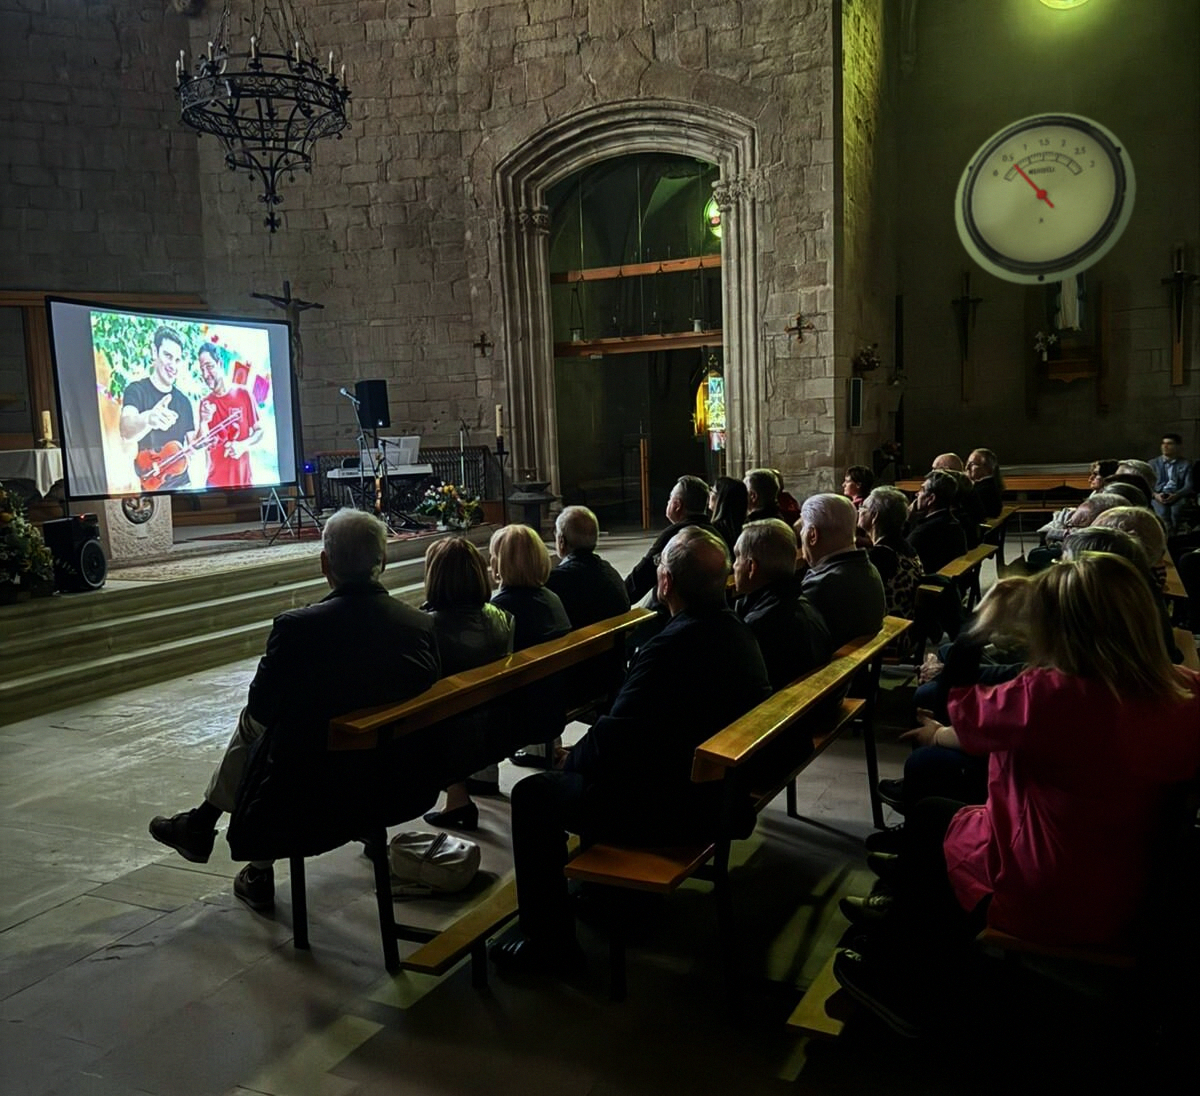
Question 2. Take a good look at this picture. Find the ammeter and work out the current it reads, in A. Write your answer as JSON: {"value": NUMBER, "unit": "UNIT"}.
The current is {"value": 0.5, "unit": "A"}
